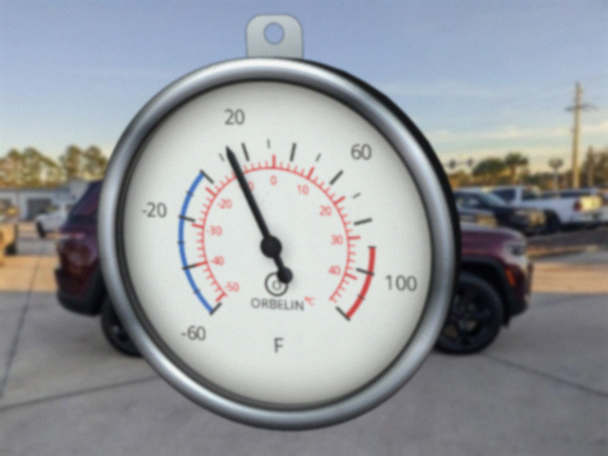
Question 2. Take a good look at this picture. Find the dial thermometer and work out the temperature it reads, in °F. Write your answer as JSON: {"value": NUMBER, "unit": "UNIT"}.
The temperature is {"value": 15, "unit": "°F"}
